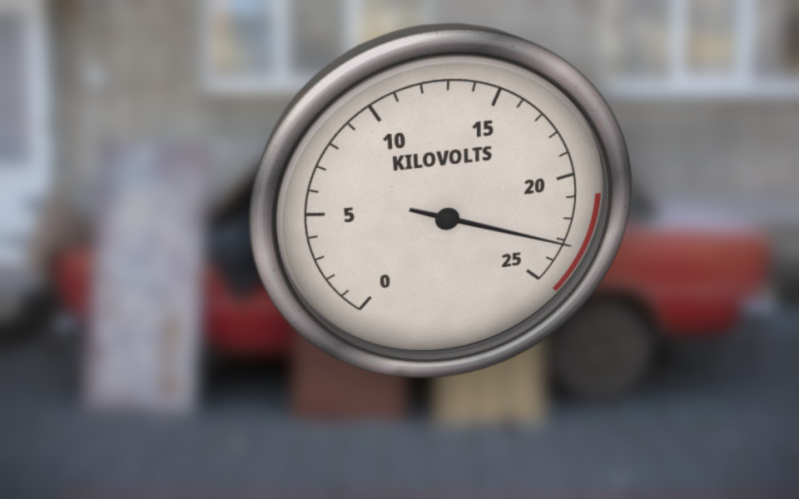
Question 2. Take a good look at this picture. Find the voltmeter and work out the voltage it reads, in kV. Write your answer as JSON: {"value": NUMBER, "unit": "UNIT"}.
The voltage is {"value": 23, "unit": "kV"}
